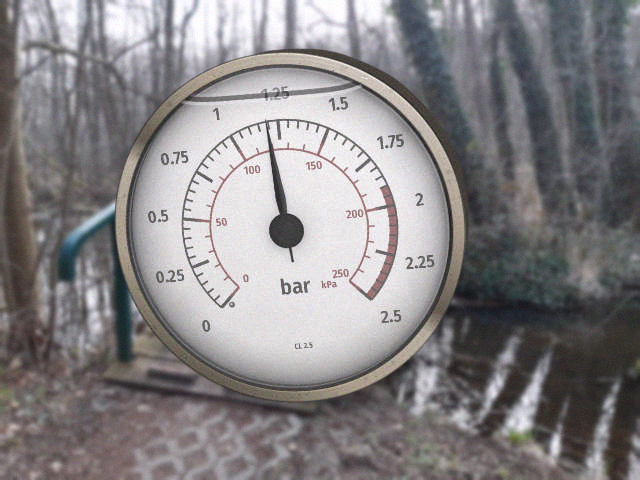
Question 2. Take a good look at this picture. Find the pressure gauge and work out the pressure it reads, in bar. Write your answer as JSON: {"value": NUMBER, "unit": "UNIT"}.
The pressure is {"value": 1.2, "unit": "bar"}
